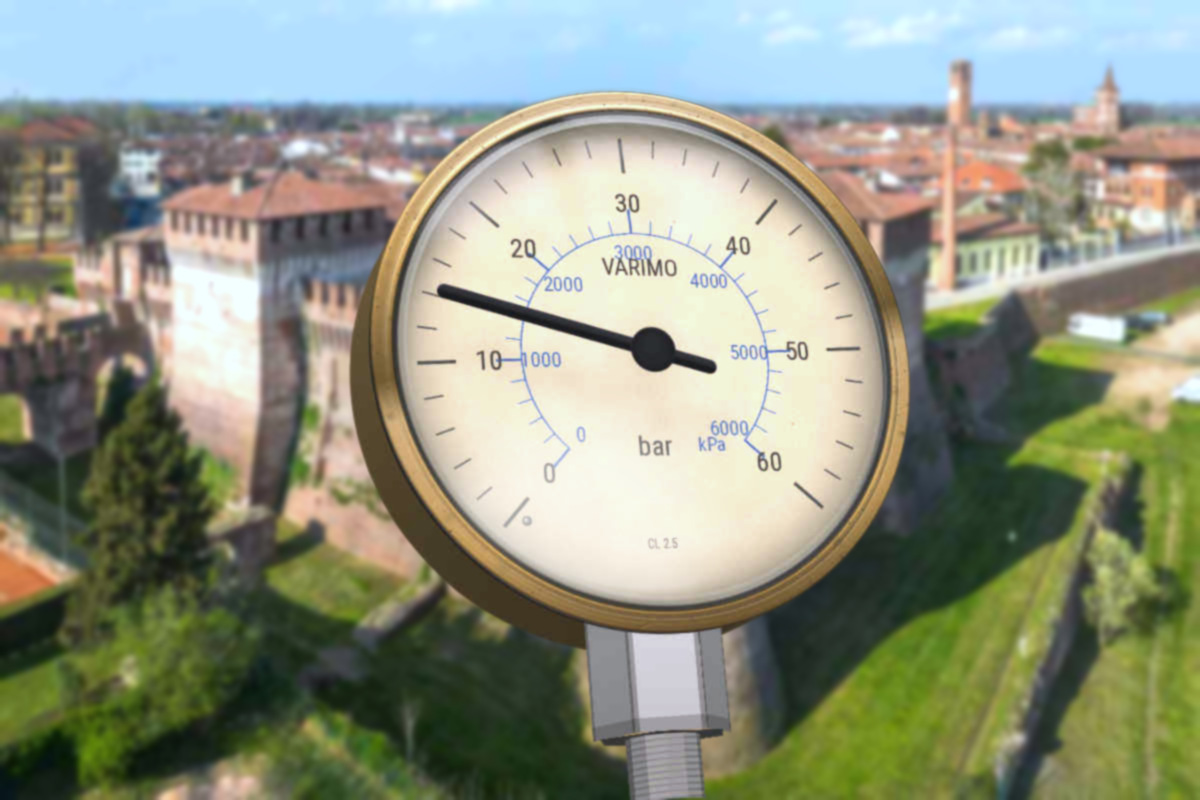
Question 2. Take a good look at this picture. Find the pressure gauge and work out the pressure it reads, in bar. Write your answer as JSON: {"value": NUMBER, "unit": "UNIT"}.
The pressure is {"value": 14, "unit": "bar"}
